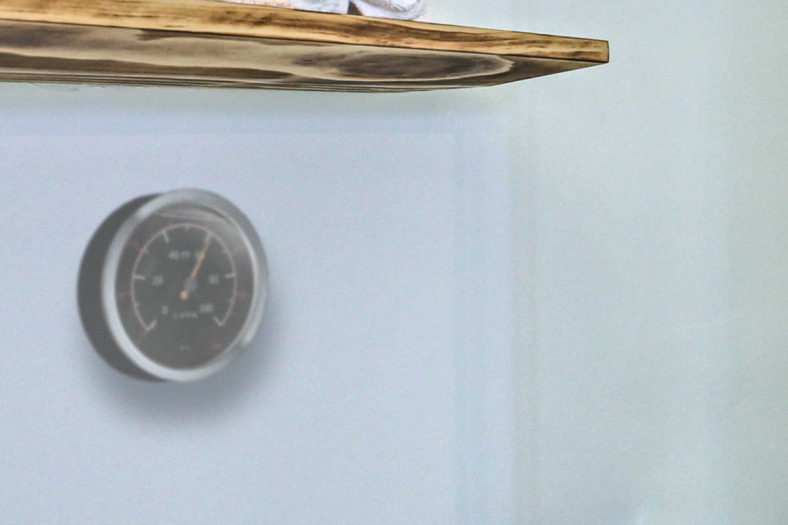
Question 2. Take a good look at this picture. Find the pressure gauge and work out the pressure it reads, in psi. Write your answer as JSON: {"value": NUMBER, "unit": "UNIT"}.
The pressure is {"value": 60, "unit": "psi"}
